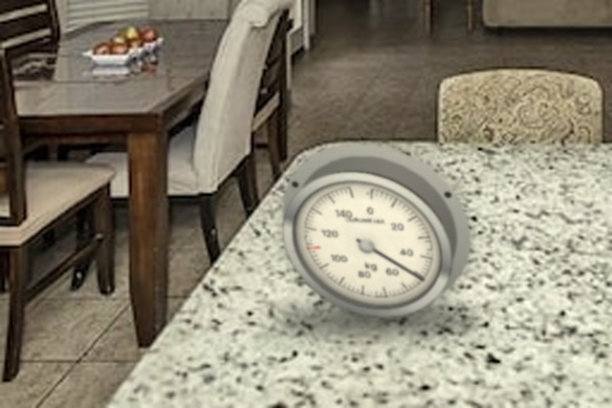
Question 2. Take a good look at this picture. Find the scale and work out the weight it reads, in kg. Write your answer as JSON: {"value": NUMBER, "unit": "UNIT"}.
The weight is {"value": 50, "unit": "kg"}
